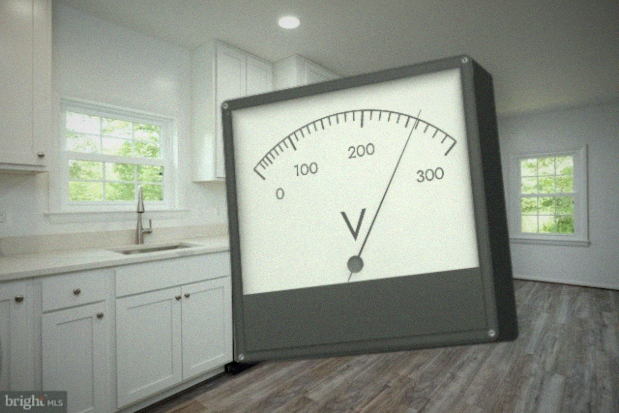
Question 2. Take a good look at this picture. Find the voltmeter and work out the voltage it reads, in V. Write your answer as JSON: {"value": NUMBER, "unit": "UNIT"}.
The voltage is {"value": 260, "unit": "V"}
